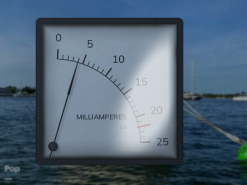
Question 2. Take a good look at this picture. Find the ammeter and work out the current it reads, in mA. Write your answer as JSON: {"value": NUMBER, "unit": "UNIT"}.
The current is {"value": 4, "unit": "mA"}
